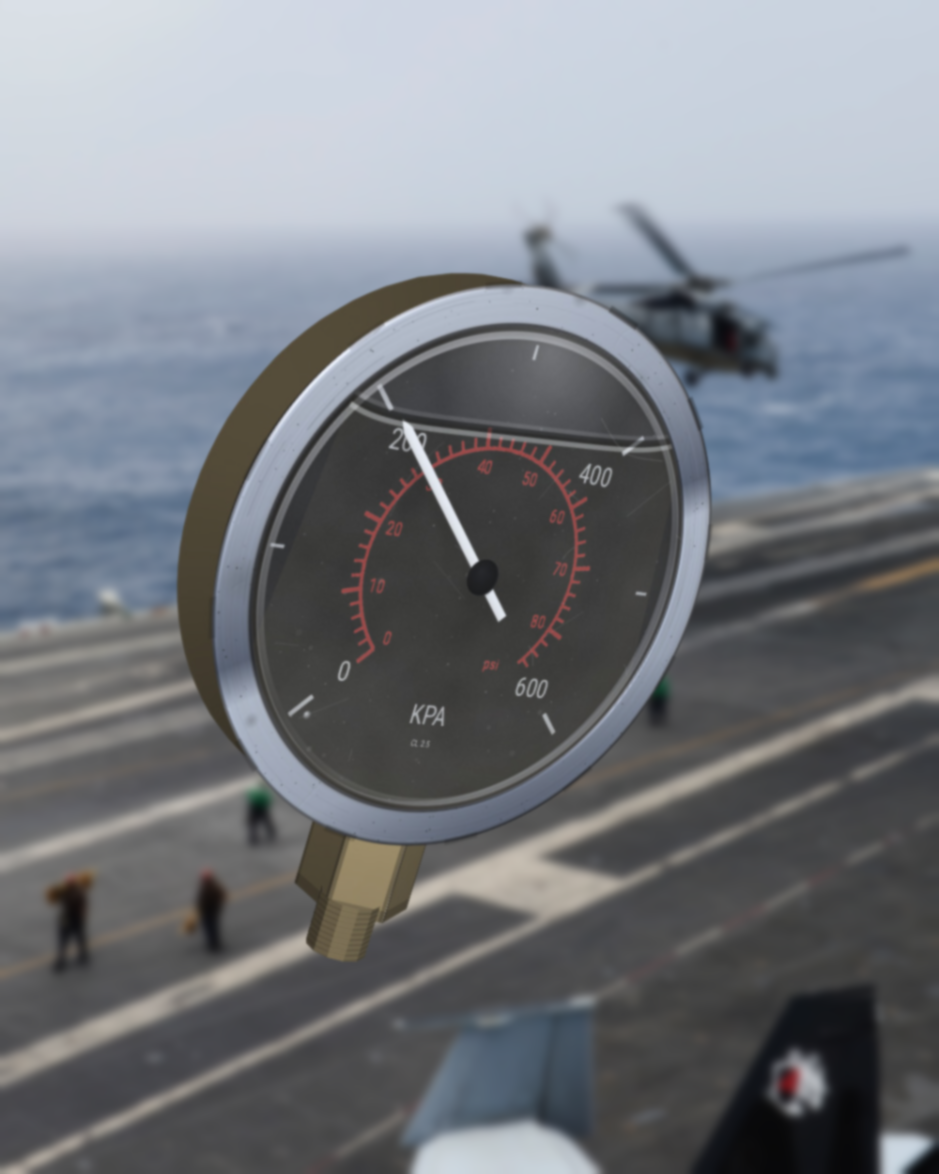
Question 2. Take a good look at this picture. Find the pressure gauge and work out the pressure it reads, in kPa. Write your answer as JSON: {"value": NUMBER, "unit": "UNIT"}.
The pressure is {"value": 200, "unit": "kPa"}
